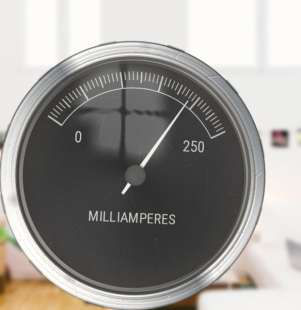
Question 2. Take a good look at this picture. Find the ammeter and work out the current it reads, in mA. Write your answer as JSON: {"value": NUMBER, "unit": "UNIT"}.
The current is {"value": 190, "unit": "mA"}
